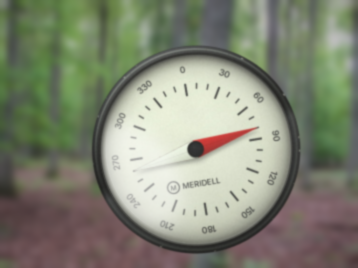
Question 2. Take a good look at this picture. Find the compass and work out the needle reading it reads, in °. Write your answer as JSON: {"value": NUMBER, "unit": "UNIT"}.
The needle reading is {"value": 80, "unit": "°"}
